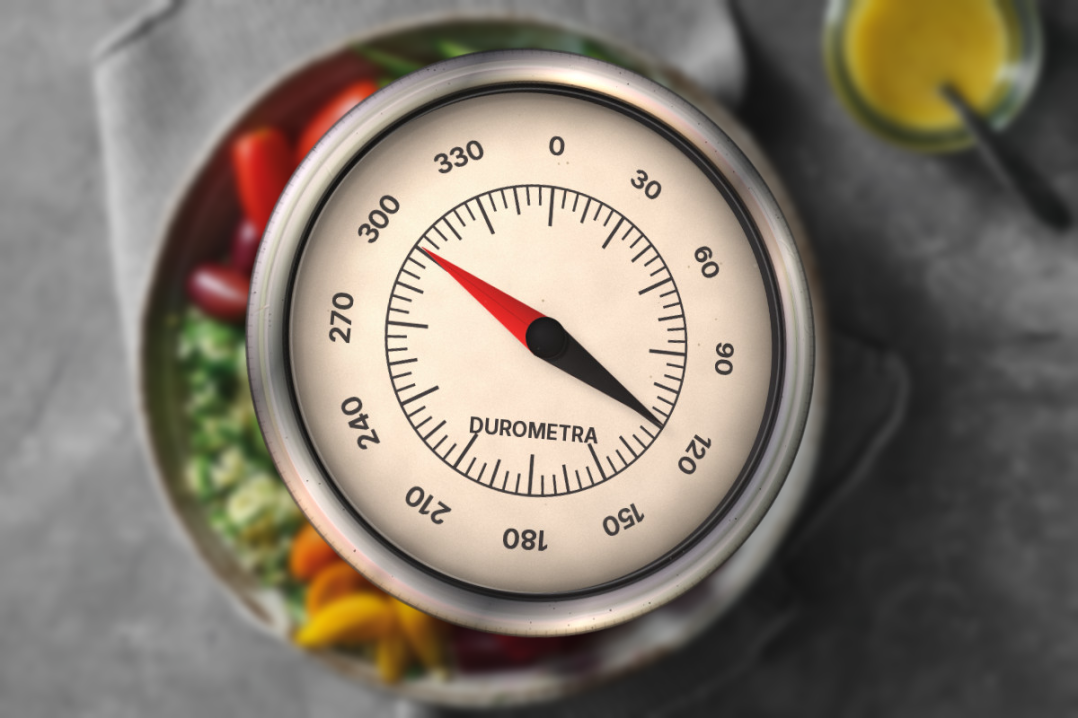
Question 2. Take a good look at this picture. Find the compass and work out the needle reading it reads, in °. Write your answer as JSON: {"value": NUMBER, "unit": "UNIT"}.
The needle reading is {"value": 300, "unit": "°"}
